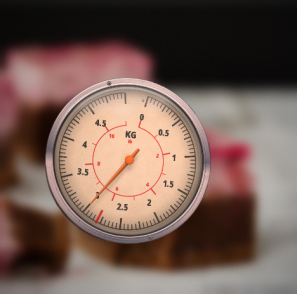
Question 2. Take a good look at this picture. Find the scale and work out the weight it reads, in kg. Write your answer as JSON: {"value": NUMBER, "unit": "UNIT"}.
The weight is {"value": 3, "unit": "kg"}
